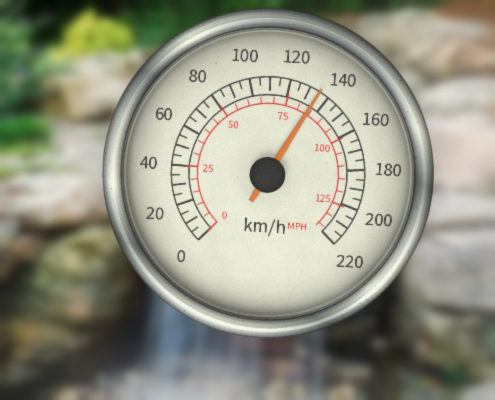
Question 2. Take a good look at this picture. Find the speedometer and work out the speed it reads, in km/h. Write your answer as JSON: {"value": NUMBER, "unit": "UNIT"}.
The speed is {"value": 135, "unit": "km/h"}
